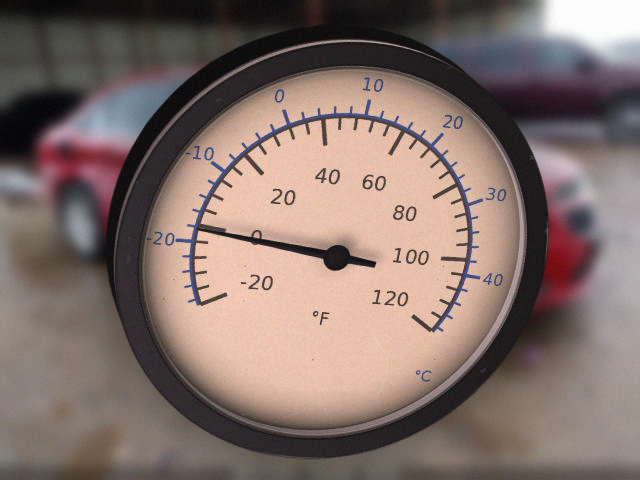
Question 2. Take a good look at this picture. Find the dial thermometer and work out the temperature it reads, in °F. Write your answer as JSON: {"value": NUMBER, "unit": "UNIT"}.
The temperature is {"value": 0, "unit": "°F"}
